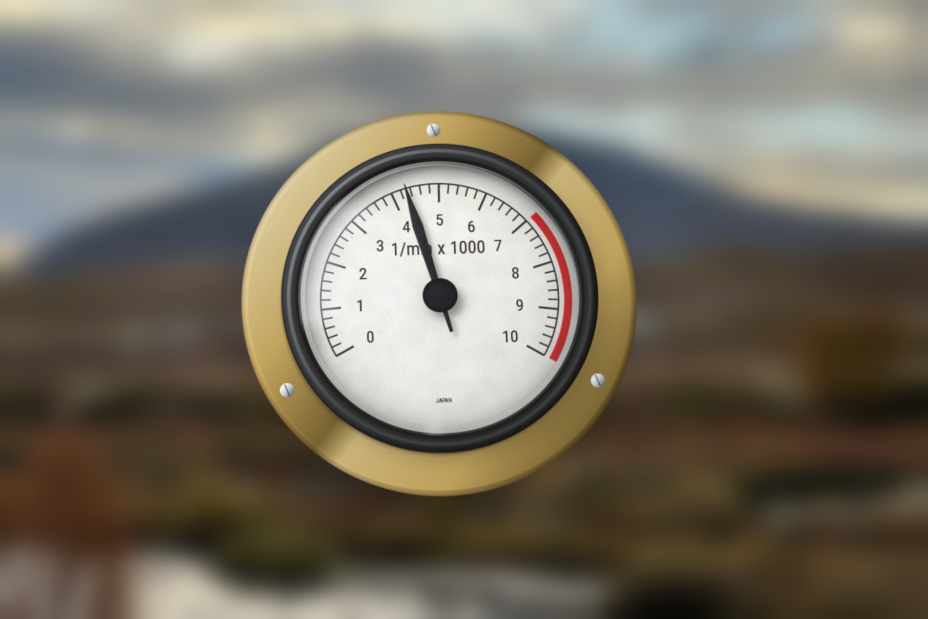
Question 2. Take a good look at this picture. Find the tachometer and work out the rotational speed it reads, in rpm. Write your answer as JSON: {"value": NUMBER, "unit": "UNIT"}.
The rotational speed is {"value": 4300, "unit": "rpm"}
